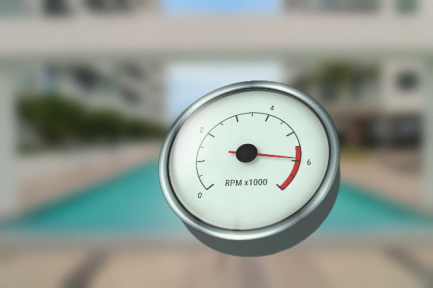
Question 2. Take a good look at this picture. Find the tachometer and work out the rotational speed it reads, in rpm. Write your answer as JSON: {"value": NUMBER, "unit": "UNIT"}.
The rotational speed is {"value": 6000, "unit": "rpm"}
